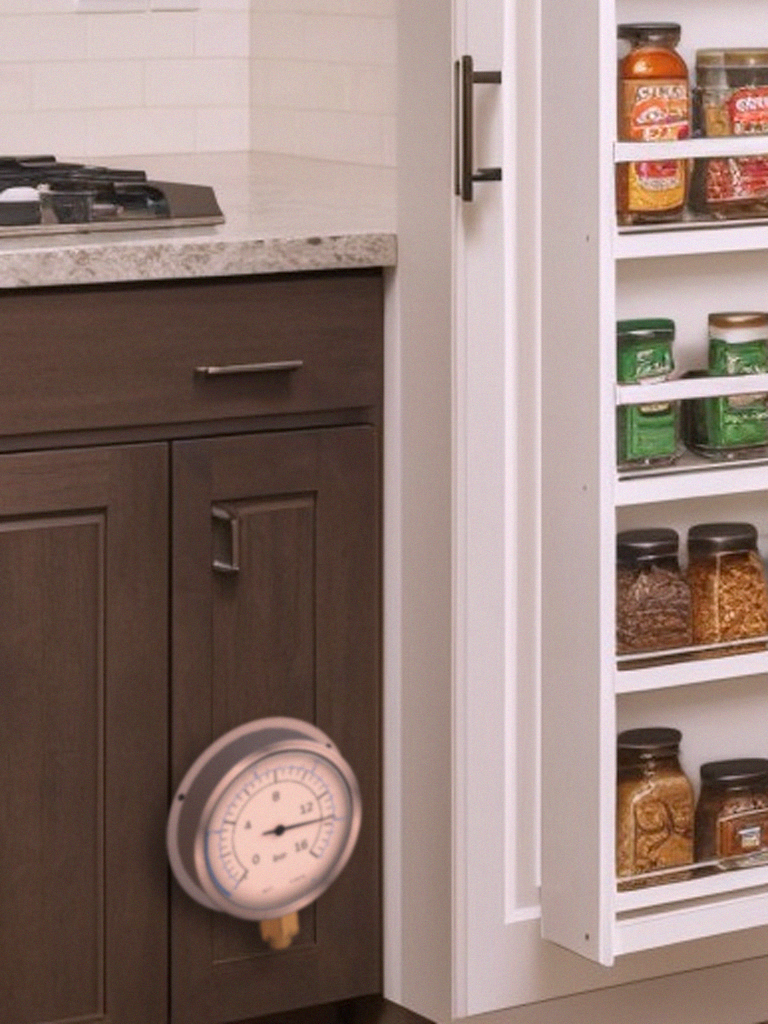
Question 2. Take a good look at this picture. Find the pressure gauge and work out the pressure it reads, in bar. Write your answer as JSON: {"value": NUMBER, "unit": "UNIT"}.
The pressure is {"value": 13.5, "unit": "bar"}
